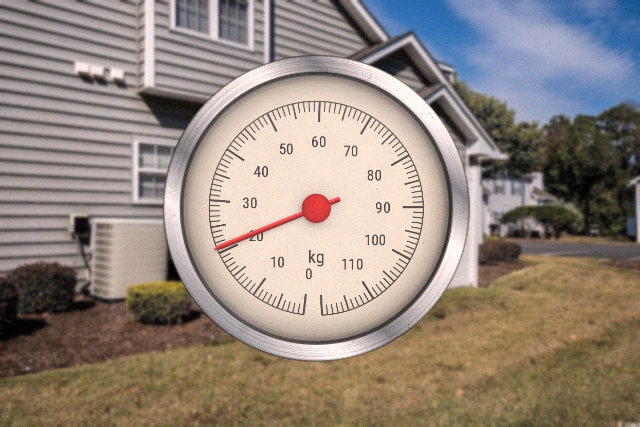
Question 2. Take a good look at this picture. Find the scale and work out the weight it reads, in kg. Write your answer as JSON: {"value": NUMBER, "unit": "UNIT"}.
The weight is {"value": 21, "unit": "kg"}
